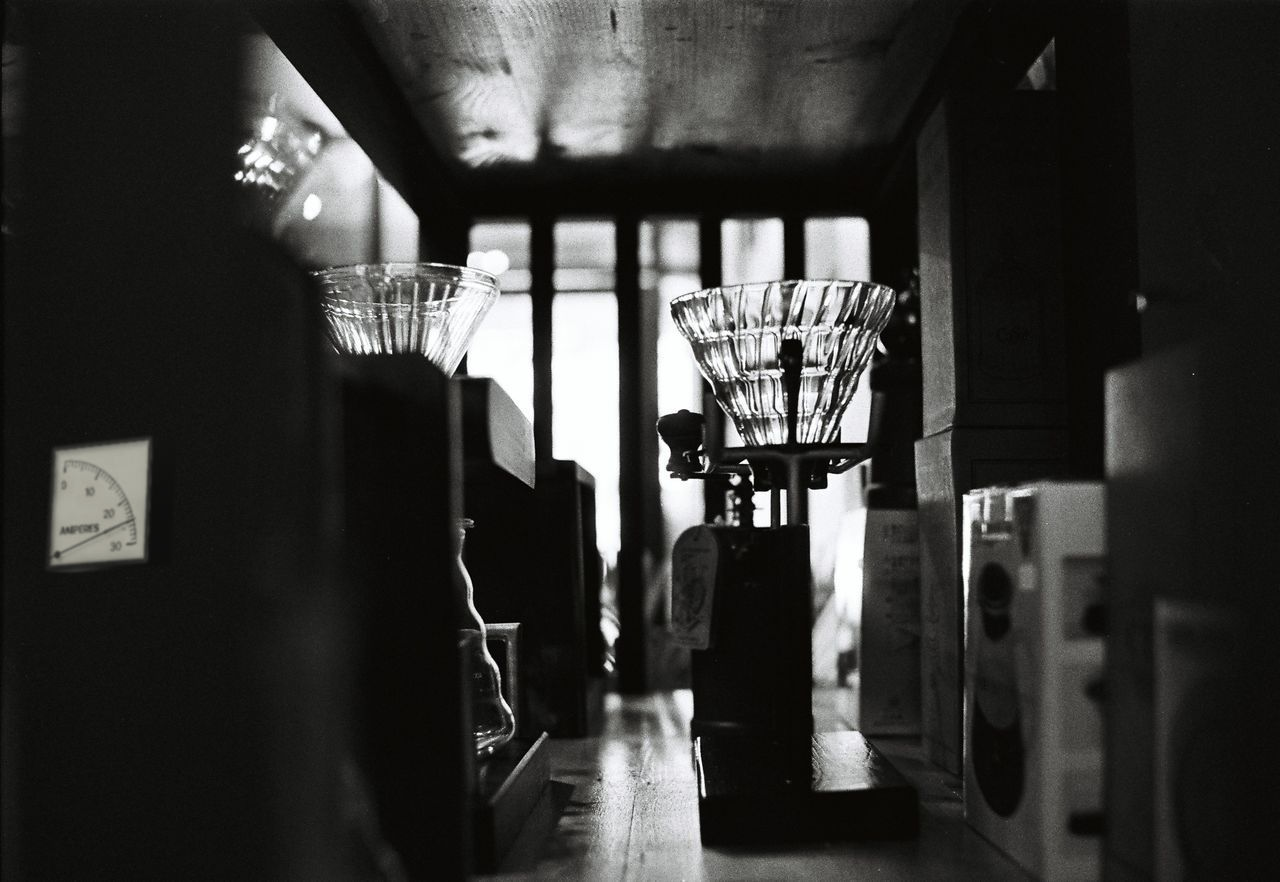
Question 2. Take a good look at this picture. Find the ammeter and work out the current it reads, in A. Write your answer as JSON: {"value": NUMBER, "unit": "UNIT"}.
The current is {"value": 25, "unit": "A"}
